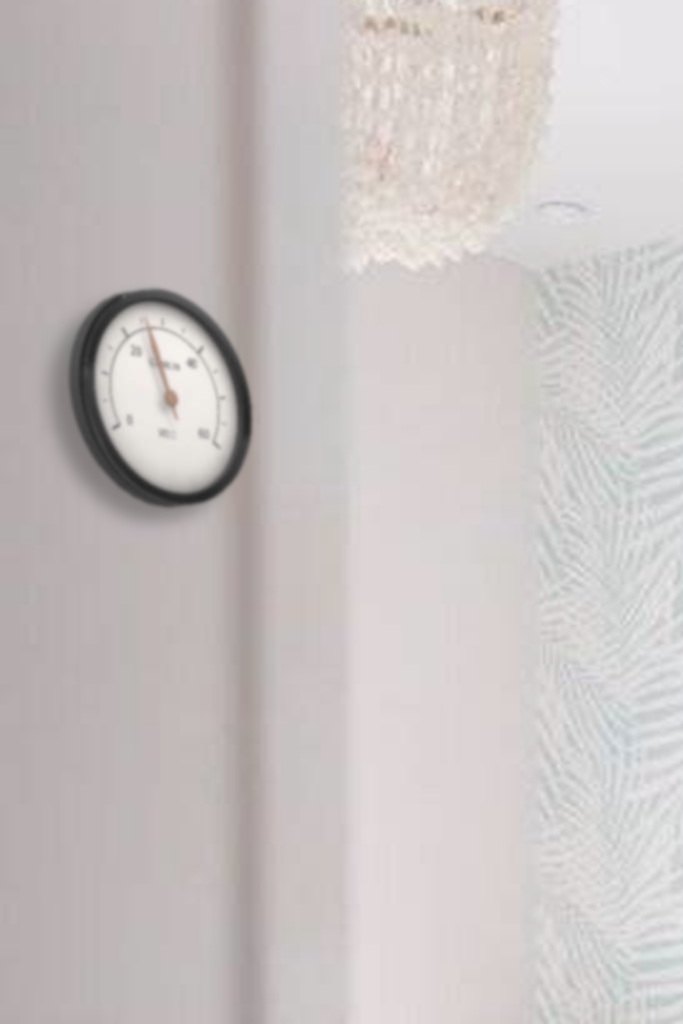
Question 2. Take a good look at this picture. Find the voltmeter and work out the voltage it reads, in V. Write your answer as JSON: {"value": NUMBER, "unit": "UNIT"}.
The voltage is {"value": 25, "unit": "V"}
